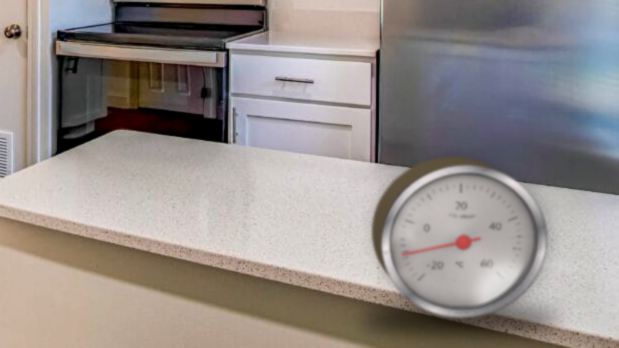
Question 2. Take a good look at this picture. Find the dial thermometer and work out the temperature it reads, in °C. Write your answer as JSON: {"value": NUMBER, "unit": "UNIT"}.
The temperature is {"value": -10, "unit": "°C"}
